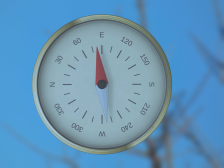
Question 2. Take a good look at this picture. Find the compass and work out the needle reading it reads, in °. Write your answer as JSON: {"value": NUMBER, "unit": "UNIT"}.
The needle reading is {"value": 82.5, "unit": "°"}
